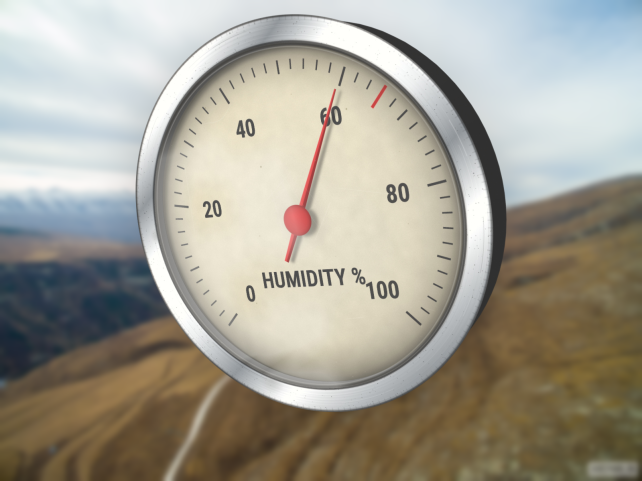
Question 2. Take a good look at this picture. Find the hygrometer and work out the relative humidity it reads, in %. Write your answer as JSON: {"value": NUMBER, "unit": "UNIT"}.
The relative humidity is {"value": 60, "unit": "%"}
